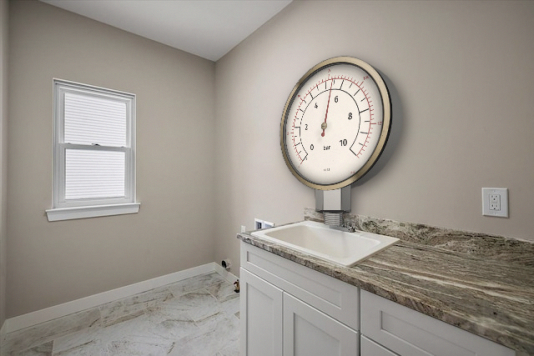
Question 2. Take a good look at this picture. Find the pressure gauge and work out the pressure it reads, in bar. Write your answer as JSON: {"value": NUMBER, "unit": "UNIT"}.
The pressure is {"value": 5.5, "unit": "bar"}
